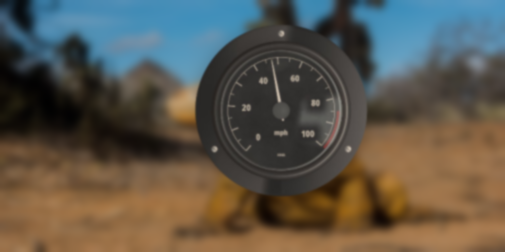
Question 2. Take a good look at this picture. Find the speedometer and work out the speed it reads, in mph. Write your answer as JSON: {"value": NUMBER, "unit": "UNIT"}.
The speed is {"value": 47.5, "unit": "mph"}
